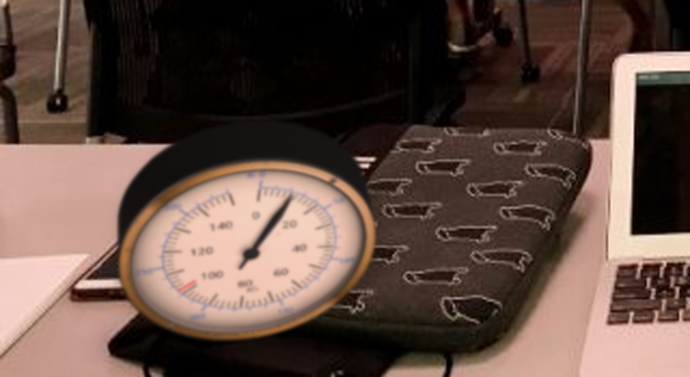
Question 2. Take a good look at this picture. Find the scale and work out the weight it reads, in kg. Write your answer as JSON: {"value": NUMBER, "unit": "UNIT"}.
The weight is {"value": 10, "unit": "kg"}
